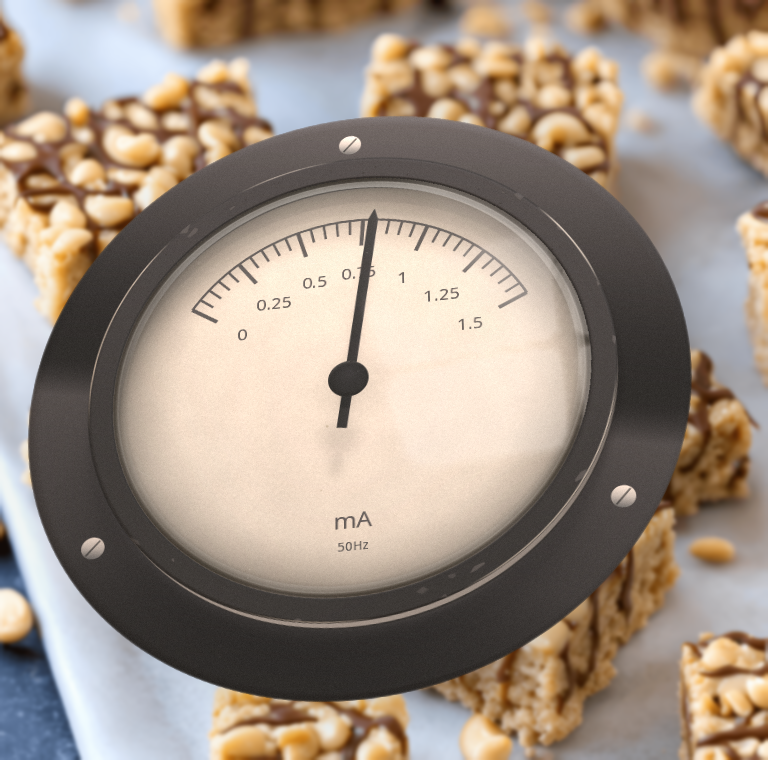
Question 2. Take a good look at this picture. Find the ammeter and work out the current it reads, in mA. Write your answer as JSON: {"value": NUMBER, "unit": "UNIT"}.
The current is {"value": 0.8, "unit": "mA"}
